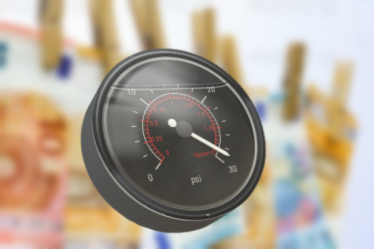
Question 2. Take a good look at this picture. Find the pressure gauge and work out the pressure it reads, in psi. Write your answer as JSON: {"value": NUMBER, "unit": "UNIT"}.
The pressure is {"value": 29, "unit": "psi"}
